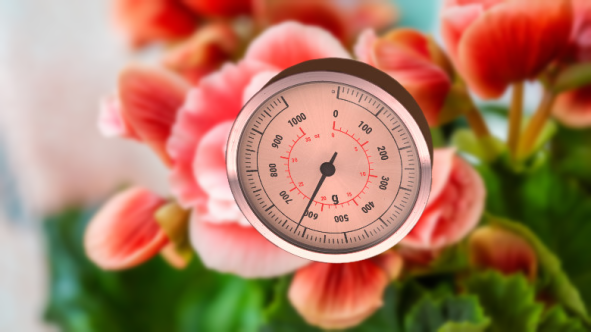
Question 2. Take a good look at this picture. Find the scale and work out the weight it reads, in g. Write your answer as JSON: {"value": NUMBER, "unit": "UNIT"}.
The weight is {"value": 620, "unit": "g"}
